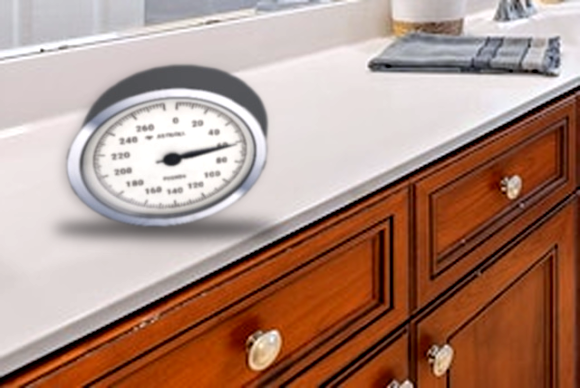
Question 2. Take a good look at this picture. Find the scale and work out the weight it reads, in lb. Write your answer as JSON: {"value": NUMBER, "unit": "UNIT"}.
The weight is {"value": 60, "unit": "lb"}
